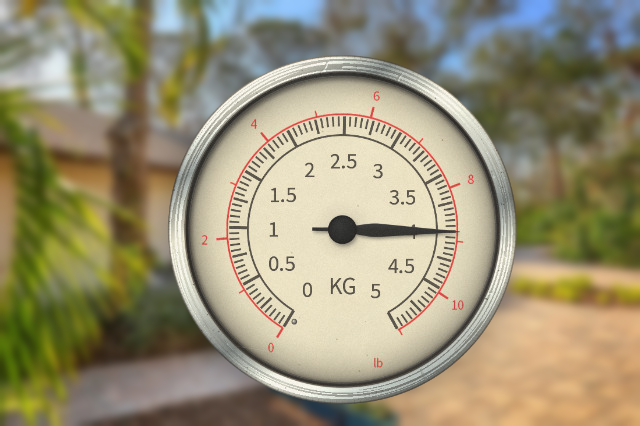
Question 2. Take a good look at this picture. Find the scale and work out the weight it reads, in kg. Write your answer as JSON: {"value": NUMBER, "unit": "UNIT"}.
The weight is {"value": 4, "unit": "kg"}
